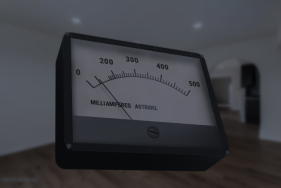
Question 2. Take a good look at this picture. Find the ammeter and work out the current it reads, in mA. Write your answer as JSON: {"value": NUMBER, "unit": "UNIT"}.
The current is {"value": 100, "unit": "mA"}
